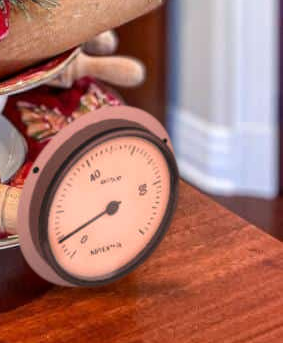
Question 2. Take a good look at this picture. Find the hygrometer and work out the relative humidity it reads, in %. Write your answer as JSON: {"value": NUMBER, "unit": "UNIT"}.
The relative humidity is {"value": 10, "unit": "%"}
